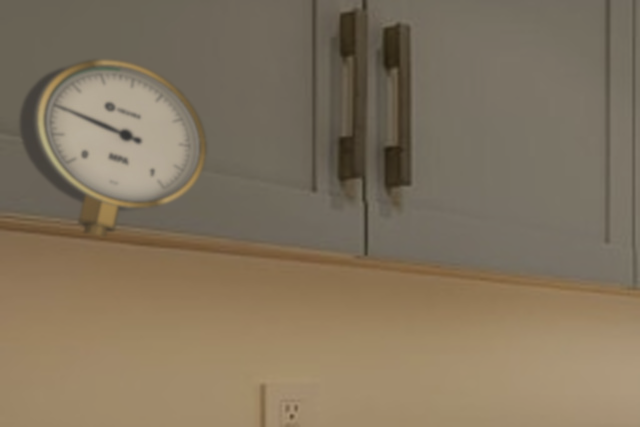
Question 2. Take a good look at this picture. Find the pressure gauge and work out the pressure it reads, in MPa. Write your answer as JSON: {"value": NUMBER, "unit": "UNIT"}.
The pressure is {"value": 0.2, "unit": "MPa"}
